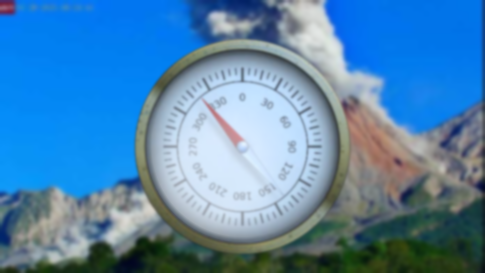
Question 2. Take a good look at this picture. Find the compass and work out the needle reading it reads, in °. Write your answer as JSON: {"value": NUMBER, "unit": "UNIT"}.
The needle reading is {"value": 320, "unit": "°"}
